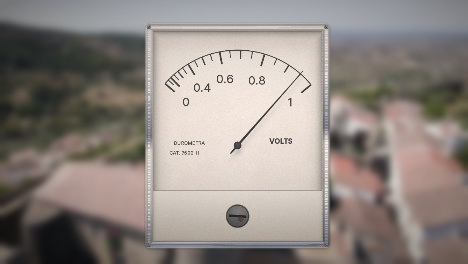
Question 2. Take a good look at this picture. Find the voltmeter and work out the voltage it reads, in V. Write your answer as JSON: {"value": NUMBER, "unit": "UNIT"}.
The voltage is {"value": 0.95, "unit": "V"}
